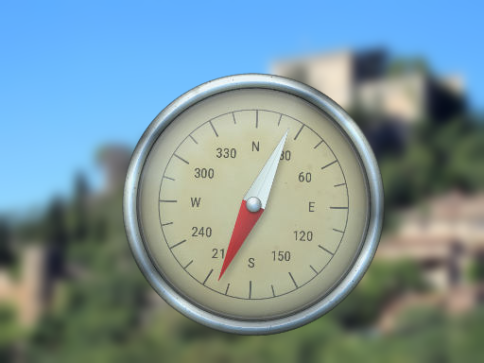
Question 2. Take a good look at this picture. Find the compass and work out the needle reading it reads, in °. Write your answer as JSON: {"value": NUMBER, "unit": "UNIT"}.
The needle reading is {"value": 202.5, "unit": "°"}
